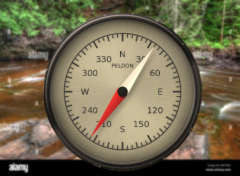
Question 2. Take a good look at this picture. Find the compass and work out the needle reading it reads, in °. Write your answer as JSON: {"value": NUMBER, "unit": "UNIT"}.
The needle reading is {"value": 215, "unit": "°"}
